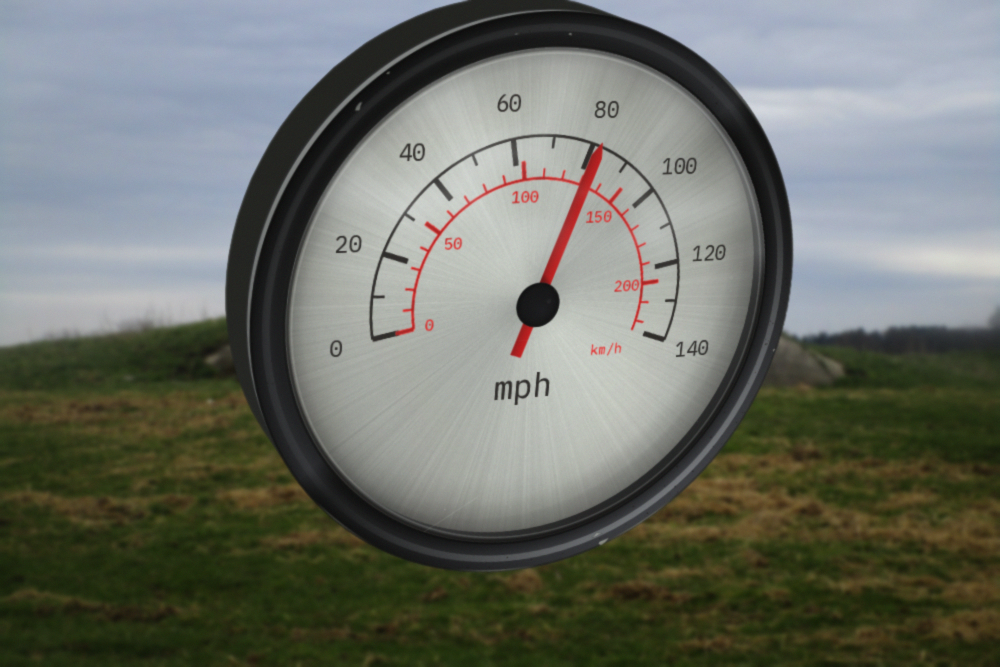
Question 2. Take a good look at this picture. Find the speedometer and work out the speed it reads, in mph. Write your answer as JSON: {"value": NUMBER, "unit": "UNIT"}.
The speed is {"value": 80, "unit": "mph"}
